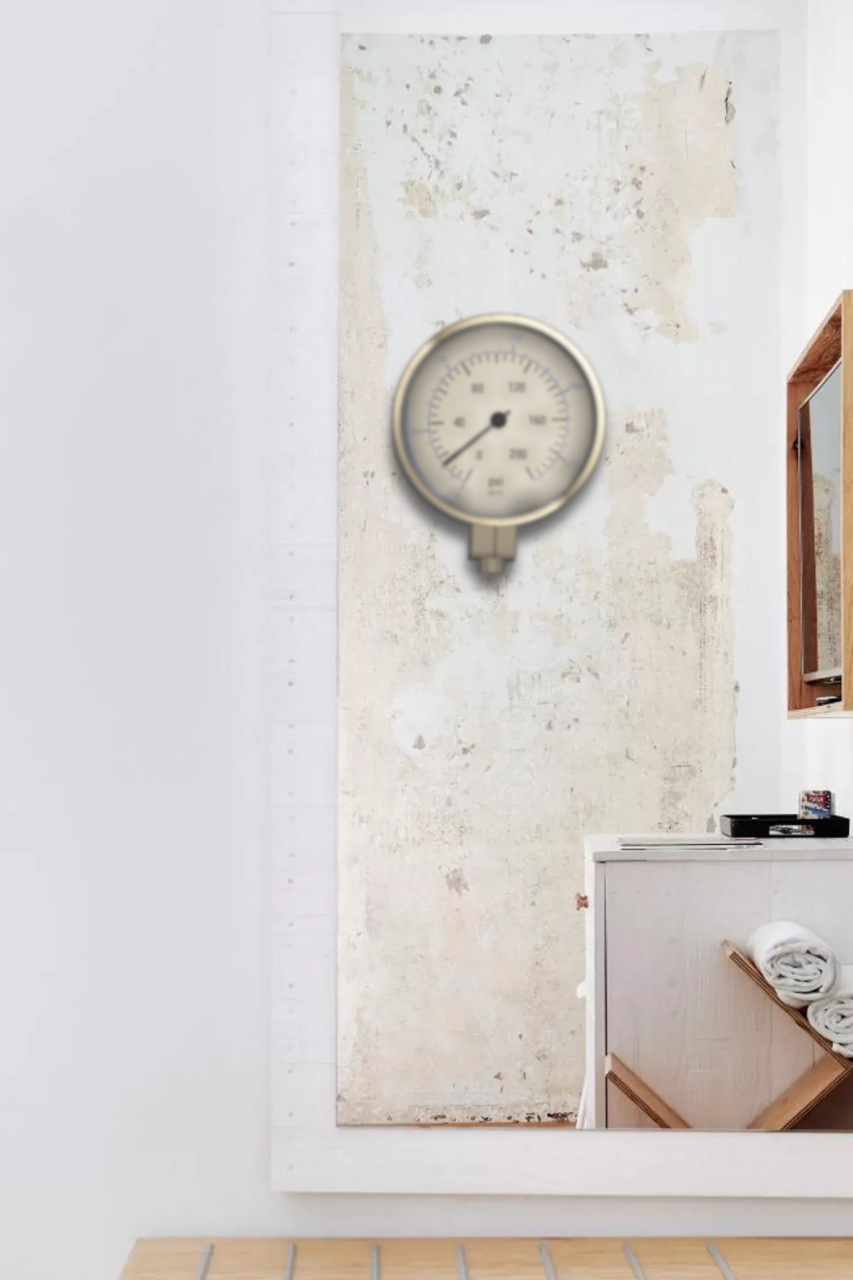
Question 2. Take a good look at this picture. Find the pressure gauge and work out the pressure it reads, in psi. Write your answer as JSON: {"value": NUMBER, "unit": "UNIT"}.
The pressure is {"value": 15, "unit": "psi"}
